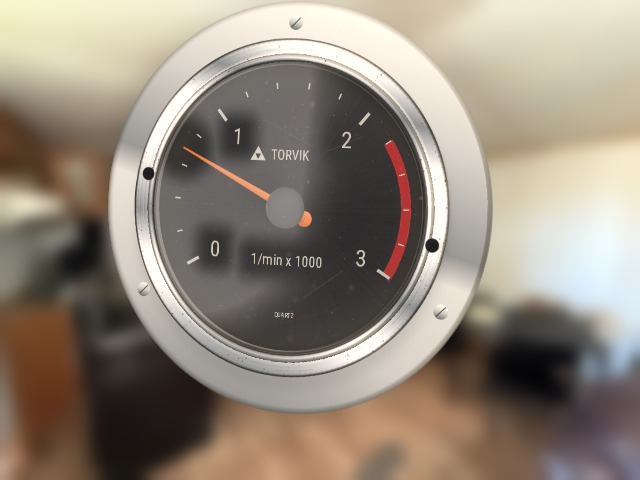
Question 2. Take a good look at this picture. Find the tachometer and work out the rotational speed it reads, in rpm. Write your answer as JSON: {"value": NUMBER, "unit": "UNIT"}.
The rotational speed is {"value": 700, "unit": "rpm"}
